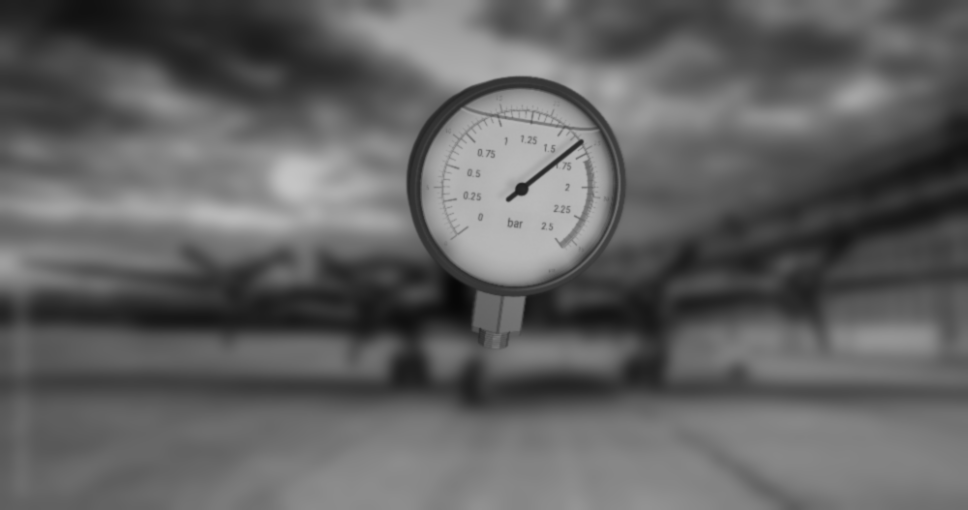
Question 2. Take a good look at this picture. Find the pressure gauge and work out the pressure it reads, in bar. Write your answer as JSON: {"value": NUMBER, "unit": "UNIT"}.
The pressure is {"value": 1.65, "unit": "bar"}
